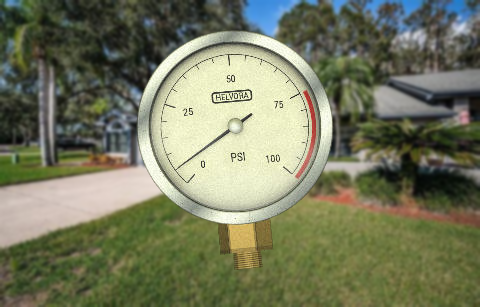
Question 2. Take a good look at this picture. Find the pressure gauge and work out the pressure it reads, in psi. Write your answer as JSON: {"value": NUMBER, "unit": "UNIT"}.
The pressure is {"value": 5, "unit": "psi"}
